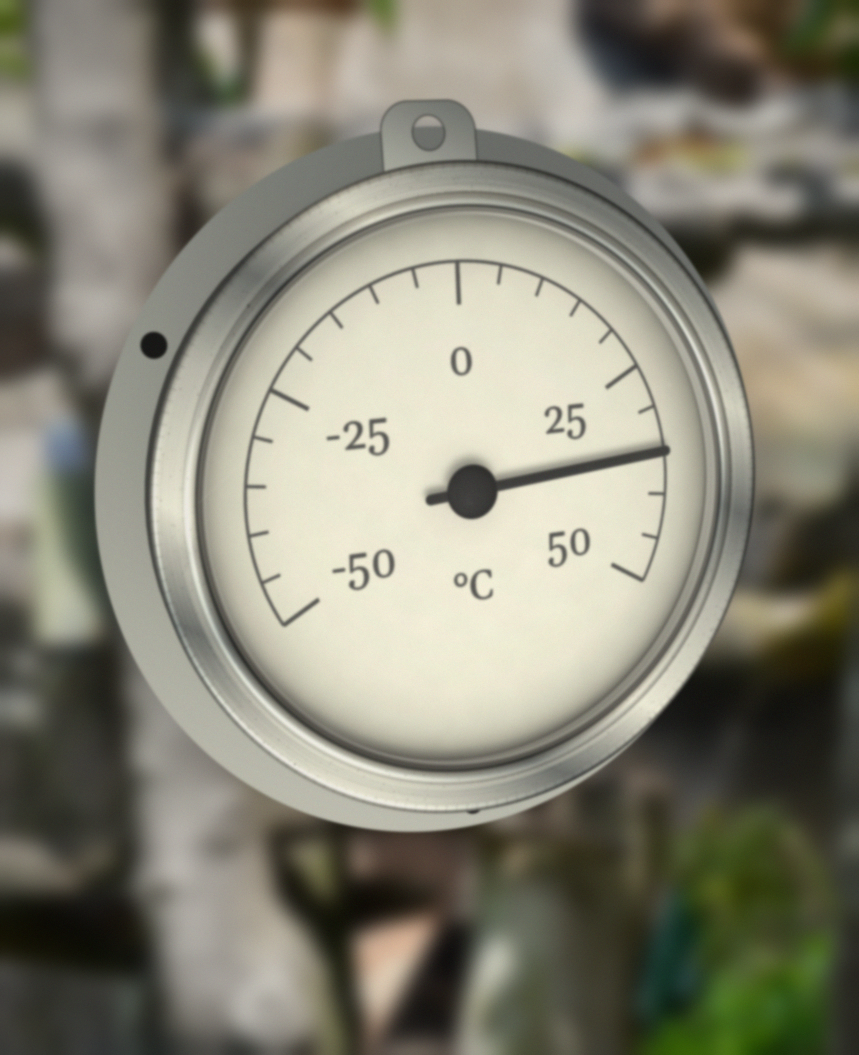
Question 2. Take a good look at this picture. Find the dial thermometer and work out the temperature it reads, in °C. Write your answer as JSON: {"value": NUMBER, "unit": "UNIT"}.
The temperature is {"value": 35, "unit": "°C"}
